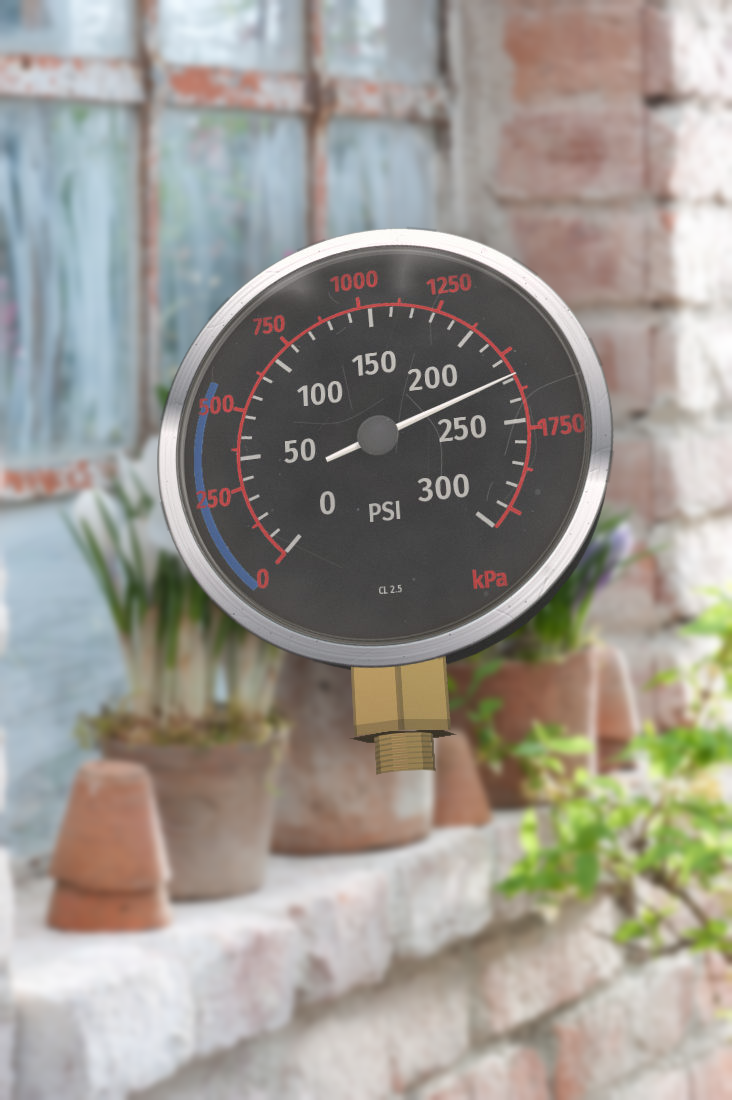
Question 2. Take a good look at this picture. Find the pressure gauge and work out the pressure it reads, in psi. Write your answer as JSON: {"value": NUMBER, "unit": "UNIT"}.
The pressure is {"value": 230, "unit": "psi"}
